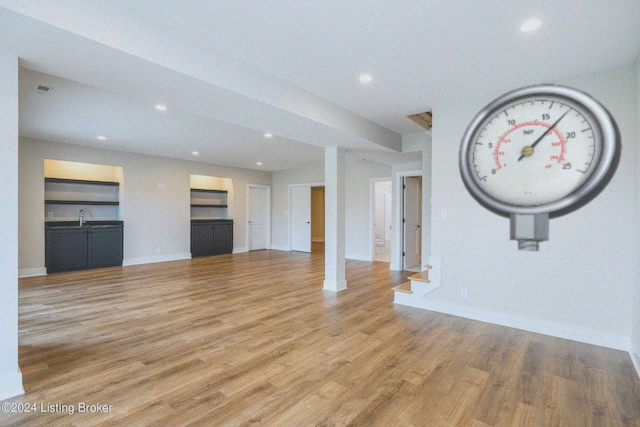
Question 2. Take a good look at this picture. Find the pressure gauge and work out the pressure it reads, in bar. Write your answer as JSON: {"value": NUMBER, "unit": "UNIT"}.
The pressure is {"value": 17, "unit": "bar"}
